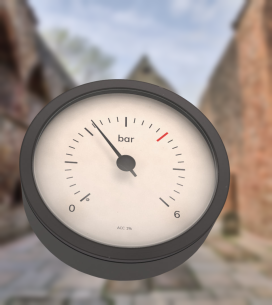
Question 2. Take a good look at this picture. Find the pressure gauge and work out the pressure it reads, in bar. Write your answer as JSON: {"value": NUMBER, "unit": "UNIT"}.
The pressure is {"value": 2.2, "unit": "bar"}
